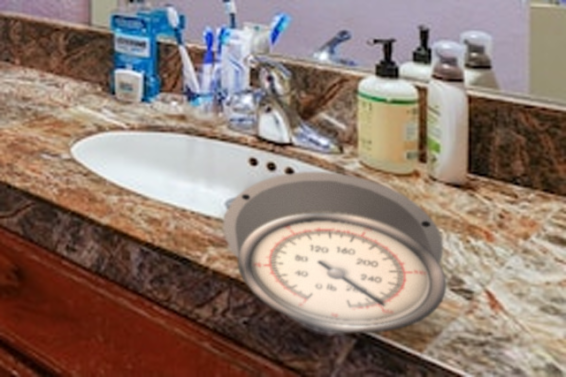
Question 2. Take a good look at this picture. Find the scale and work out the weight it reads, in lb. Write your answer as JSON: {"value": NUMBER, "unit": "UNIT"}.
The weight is {"value": 270, "unit": "lb"}
